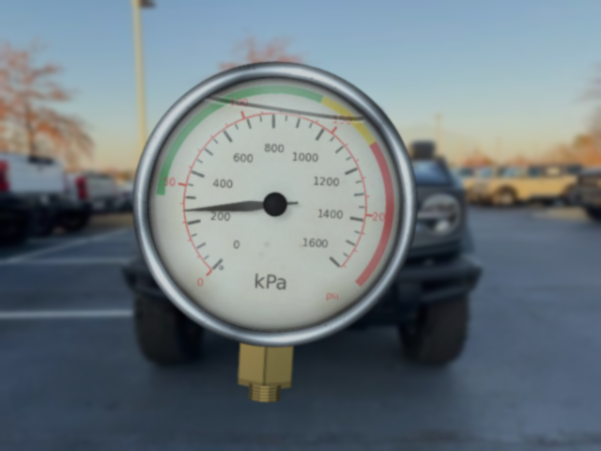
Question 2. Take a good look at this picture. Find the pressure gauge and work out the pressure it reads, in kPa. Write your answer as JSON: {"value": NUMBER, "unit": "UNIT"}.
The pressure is {"value": 250, "unit": "kPa"}
